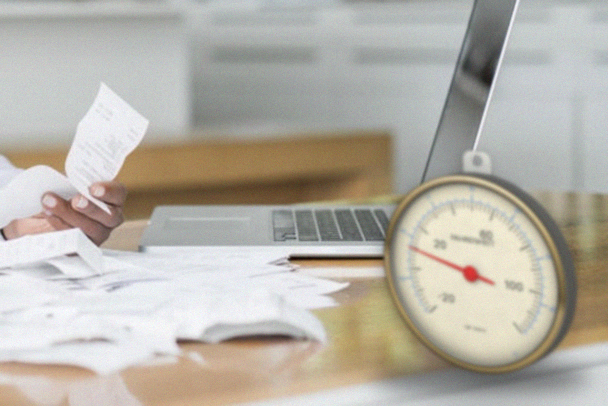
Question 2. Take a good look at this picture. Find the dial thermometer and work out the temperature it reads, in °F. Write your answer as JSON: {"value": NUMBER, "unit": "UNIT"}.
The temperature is {"value": 10, "unit": "°F"}
